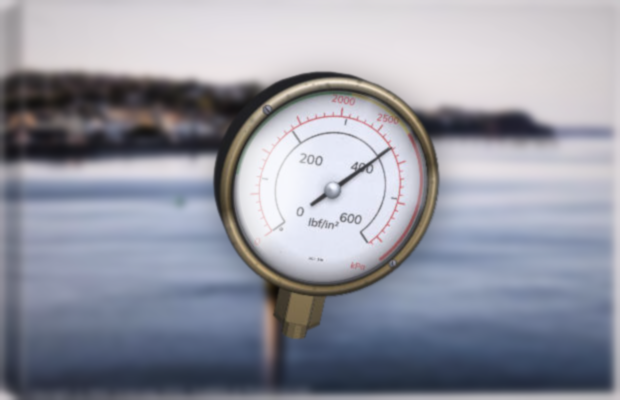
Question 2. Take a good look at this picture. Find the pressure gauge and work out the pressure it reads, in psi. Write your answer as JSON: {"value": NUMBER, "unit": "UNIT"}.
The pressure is {"value": 400, "unit": "psi"}
